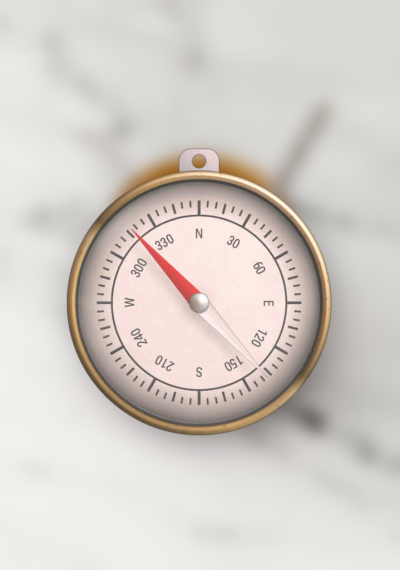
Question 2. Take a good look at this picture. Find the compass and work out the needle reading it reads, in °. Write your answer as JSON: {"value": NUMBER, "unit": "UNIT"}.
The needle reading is {"value": 317.5, "unit": "°"}
